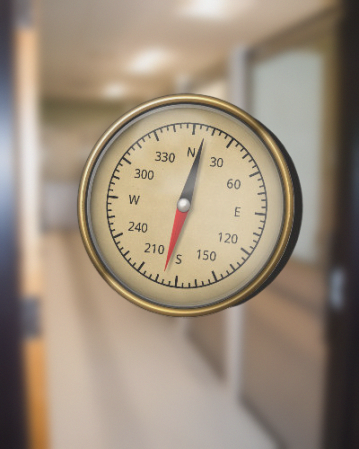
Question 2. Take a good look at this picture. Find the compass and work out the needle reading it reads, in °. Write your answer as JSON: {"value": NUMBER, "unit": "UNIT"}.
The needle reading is {"value": 190, "unit": "°"}
